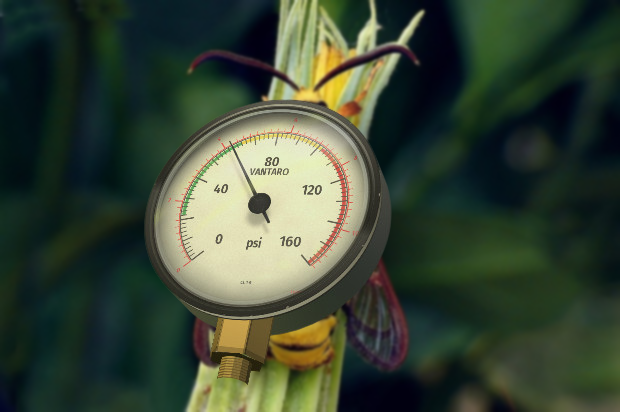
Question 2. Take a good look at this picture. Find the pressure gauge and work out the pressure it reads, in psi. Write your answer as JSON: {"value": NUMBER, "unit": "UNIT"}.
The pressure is {"value": 60, "unit": "psi"}
